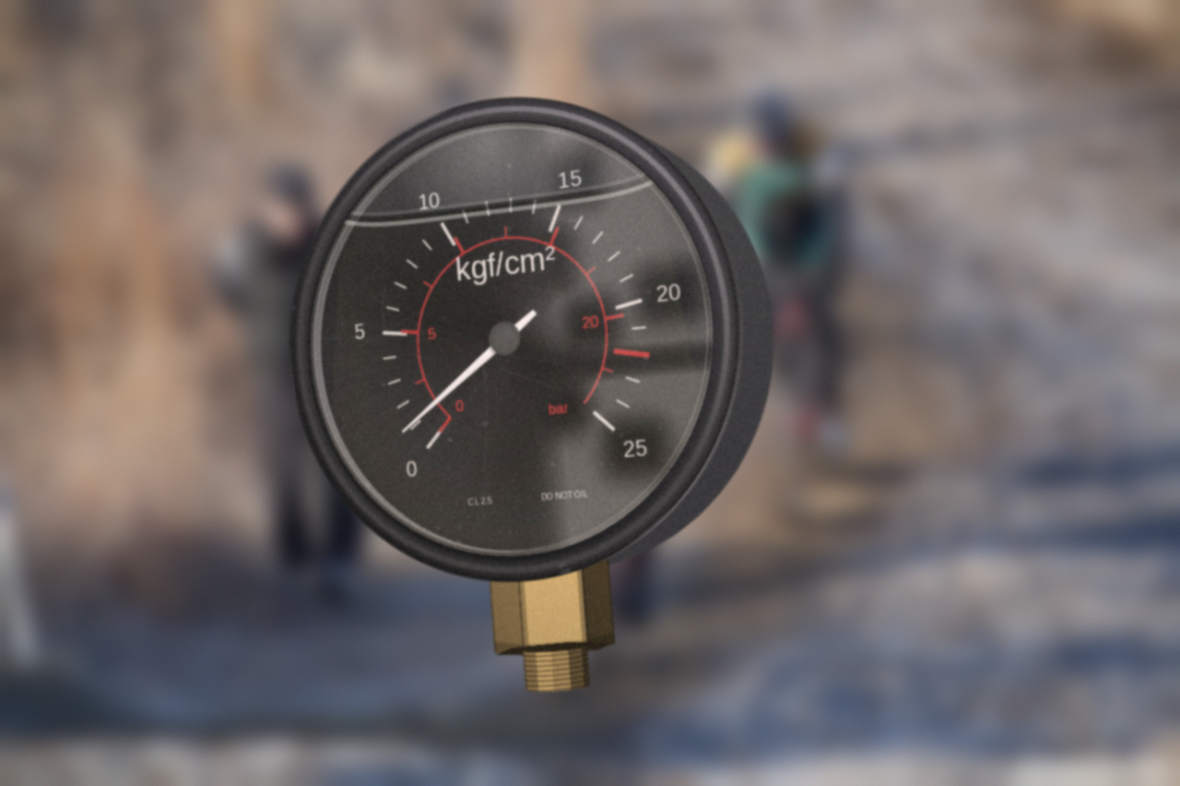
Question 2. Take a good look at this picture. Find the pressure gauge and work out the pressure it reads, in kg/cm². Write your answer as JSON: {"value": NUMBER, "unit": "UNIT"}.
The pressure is {"value": 1, "unit": "kg/cm²"}
